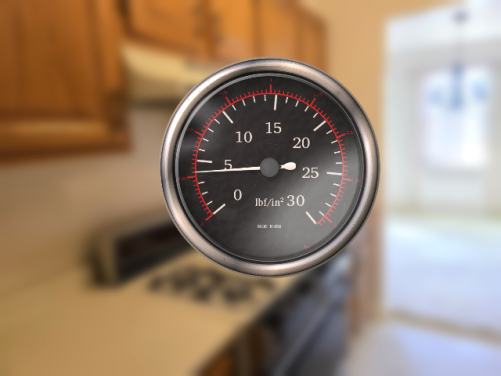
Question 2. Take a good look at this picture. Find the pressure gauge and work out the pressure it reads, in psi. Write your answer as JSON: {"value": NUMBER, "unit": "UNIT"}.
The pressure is {"value": 4, "unit": "psi"}
